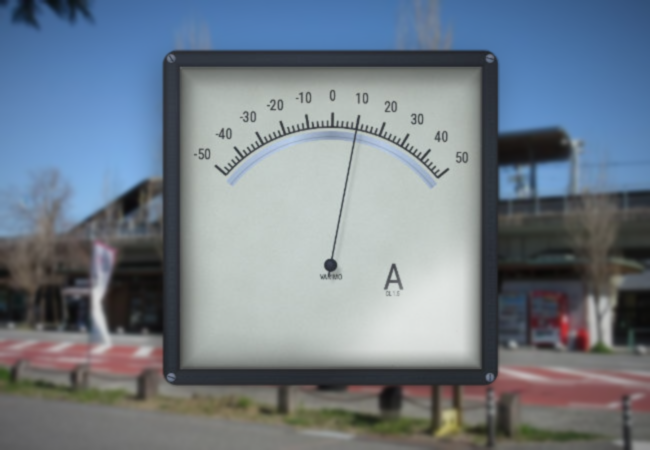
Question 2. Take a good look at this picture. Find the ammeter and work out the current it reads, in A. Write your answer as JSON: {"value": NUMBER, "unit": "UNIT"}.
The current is {"value": 10, "unit": "A"}
